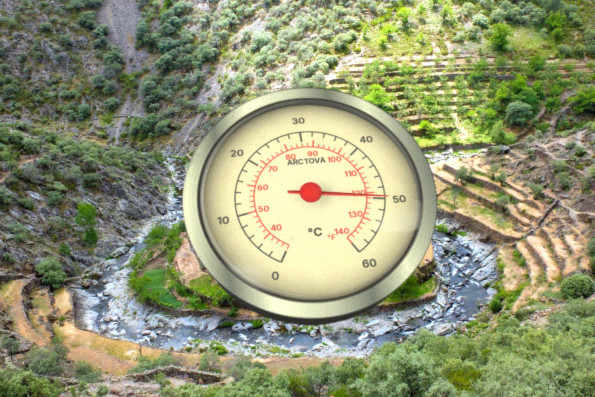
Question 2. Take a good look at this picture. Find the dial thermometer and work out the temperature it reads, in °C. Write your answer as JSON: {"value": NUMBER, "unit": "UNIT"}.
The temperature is {"value": 50, "unit": "°C"}
